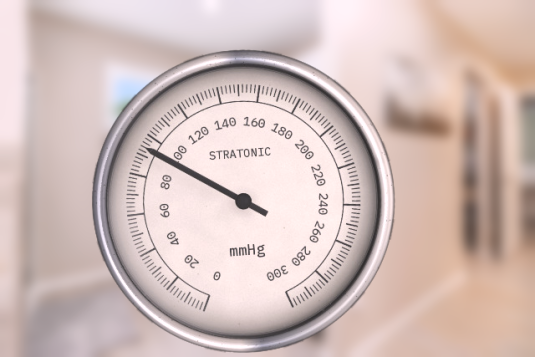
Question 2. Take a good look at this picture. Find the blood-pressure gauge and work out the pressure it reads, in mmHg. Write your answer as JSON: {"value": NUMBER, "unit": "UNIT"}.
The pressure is {"value": 94, "unit": "mmHg"}
